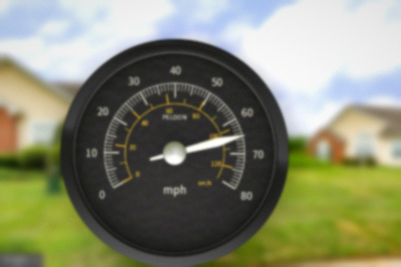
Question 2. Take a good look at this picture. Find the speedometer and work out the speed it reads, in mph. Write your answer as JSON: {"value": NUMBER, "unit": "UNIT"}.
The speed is {"value": 65, "unit": "mph"}
